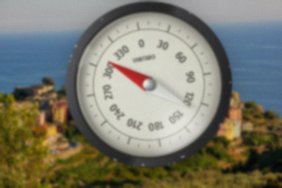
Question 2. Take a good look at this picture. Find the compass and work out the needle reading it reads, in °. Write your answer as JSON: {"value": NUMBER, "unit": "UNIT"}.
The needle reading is {"value": 310, "unit": "°"}
